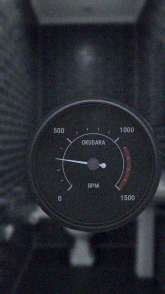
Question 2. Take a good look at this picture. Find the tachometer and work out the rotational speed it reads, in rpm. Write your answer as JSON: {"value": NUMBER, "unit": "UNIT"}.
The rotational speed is {"value": 300, "unit": "rpm"}
